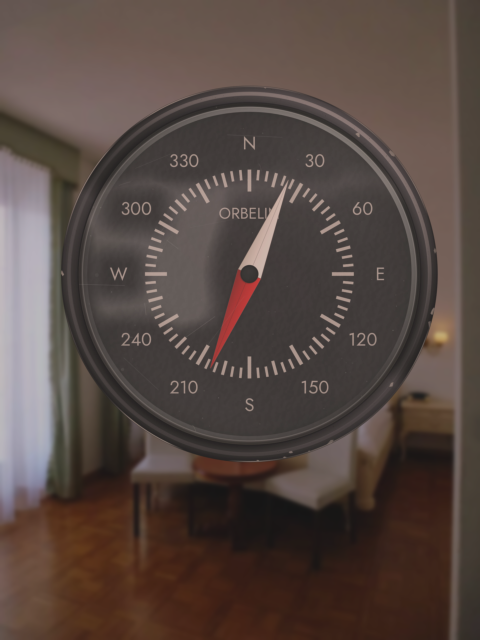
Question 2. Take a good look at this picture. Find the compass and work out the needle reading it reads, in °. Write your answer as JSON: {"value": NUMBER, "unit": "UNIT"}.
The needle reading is {"value": 202.5, "unit": "°"}
